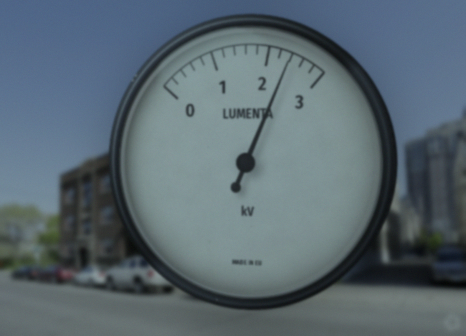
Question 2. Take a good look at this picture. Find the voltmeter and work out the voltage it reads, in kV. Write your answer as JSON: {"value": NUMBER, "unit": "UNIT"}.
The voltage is {"value": 2.4, "unit": "kV"}
